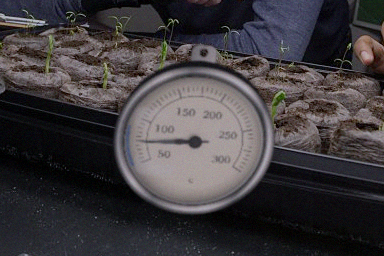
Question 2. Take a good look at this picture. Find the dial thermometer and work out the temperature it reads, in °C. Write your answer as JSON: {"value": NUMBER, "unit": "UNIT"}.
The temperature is {"value": 75, "unit": "°C"}
